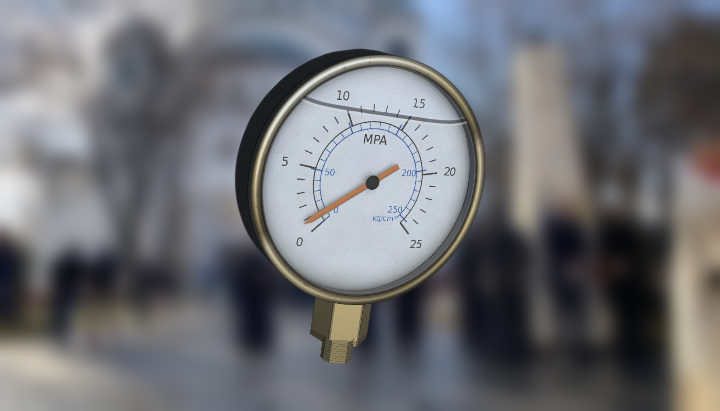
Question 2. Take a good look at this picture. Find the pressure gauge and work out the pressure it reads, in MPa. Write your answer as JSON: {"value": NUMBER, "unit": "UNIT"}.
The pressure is {"value": 1, "unit": "MPa"}
